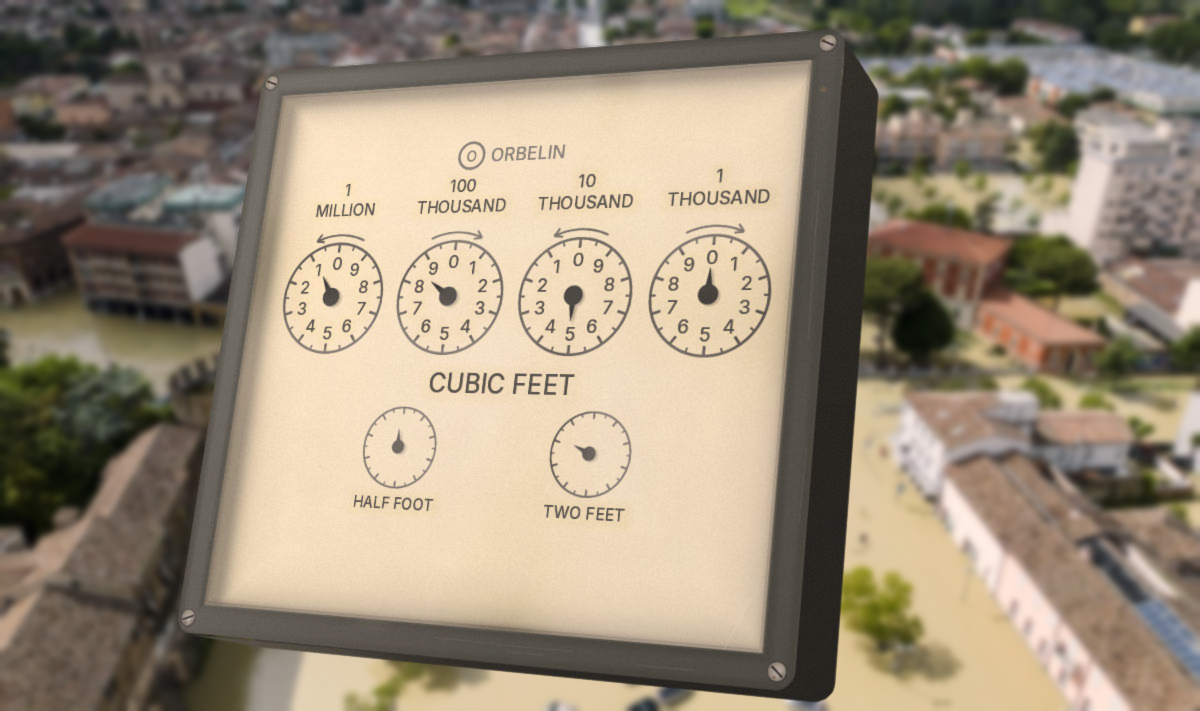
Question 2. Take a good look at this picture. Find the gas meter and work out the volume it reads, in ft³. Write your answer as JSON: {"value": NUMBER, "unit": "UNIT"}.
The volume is {"value": 85000, "unit": "ft³"}
